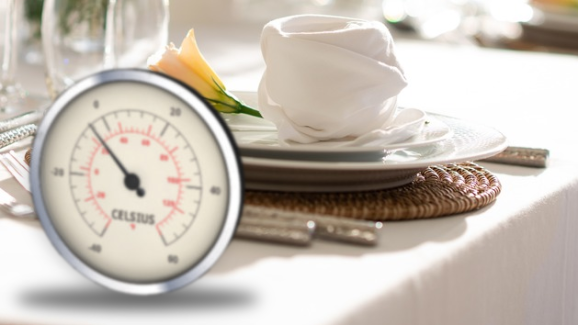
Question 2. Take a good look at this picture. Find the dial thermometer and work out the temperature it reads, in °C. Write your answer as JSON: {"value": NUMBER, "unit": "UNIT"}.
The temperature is {"value": -4, "unit": "°C"}
